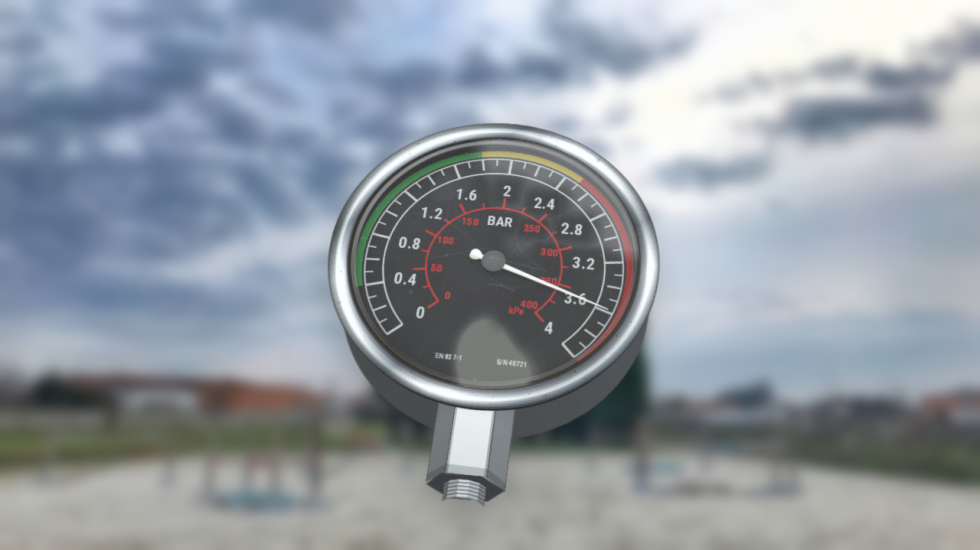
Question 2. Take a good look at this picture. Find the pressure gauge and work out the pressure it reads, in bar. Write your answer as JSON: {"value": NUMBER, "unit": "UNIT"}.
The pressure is {"value": 3.6, "unit": "bar"}
